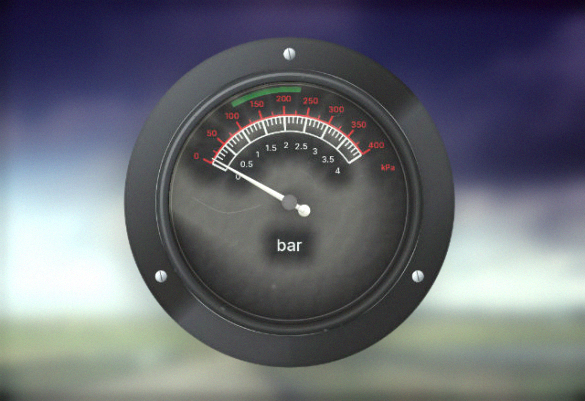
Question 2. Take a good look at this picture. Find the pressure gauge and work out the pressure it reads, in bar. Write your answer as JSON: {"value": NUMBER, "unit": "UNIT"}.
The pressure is {"value": 0.1, "unit": "bar"}
